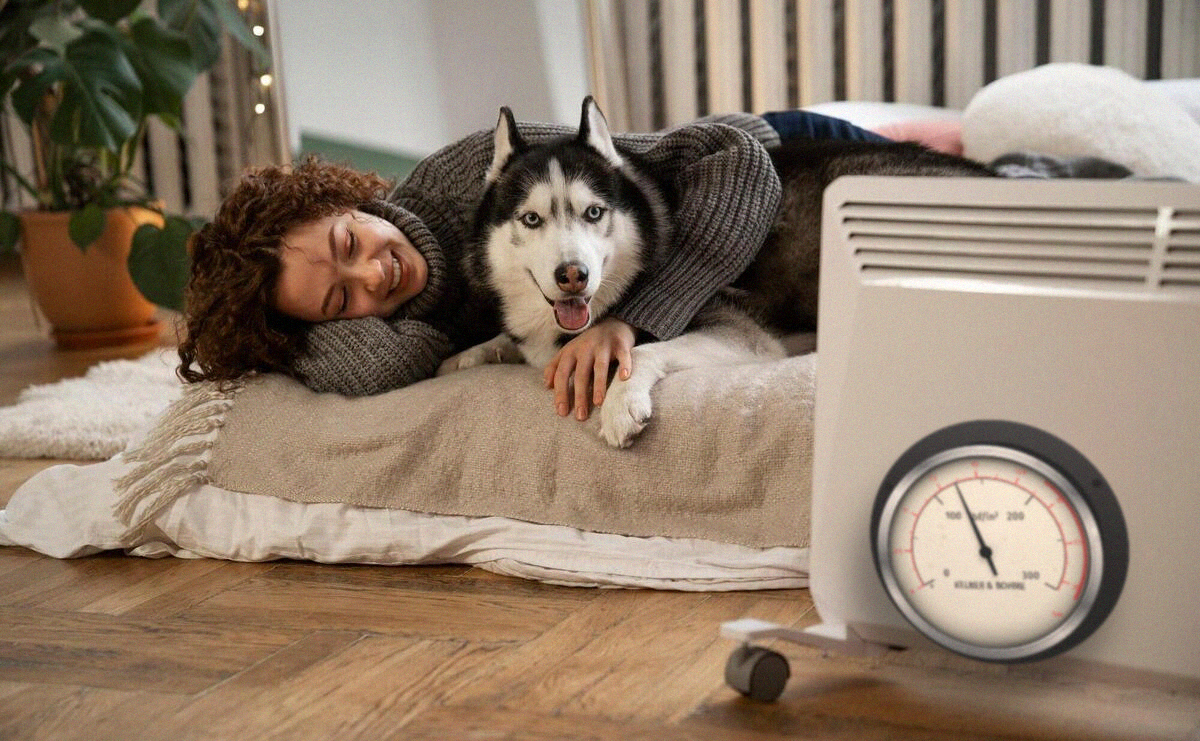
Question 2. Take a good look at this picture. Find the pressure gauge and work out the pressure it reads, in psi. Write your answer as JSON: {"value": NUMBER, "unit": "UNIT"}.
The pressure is {"value": 125, "unit": "psi"}
